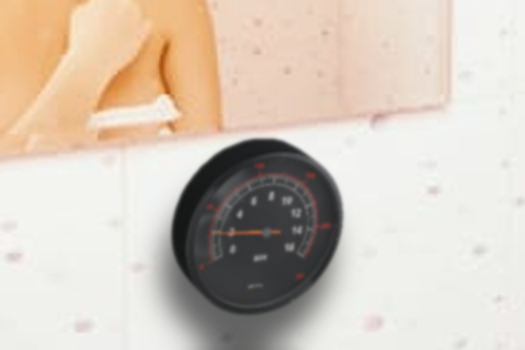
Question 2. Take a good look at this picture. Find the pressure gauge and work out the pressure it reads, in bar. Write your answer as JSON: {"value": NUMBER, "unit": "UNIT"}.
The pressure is {"value": 2, "unit": "bar"}
